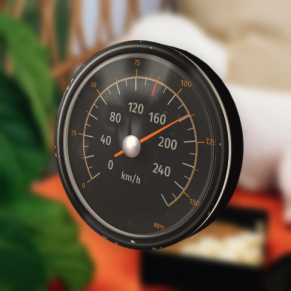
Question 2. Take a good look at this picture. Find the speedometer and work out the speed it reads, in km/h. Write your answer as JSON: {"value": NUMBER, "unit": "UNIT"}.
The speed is {"value": 180, "unit": "km/h"}
